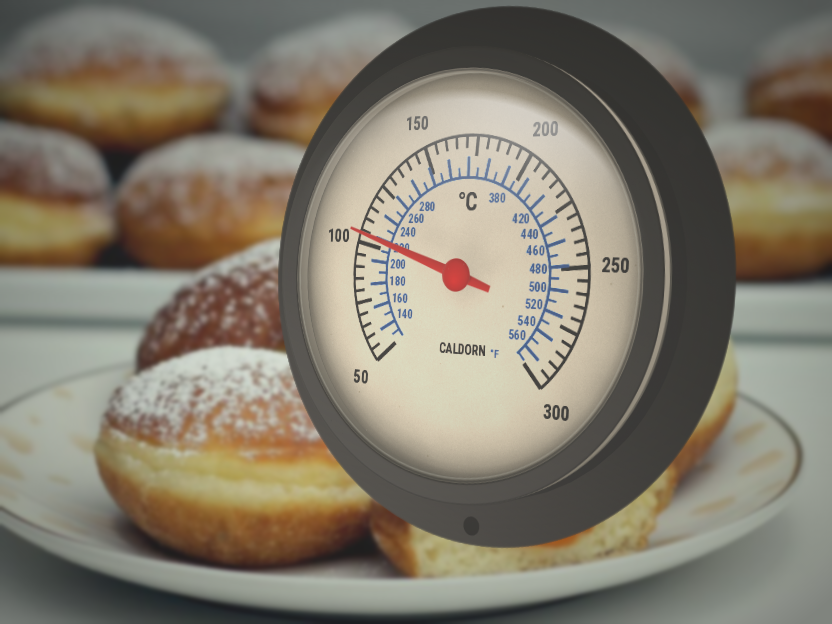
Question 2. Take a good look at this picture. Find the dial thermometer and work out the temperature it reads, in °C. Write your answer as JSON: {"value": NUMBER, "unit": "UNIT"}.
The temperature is {"value": 105, "unit": "°C"}
